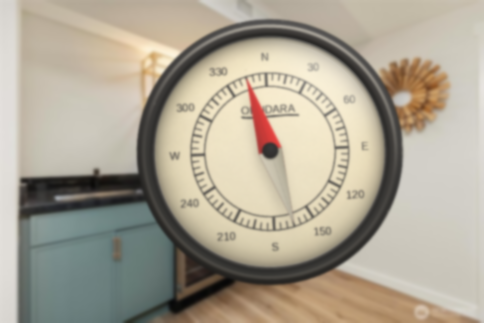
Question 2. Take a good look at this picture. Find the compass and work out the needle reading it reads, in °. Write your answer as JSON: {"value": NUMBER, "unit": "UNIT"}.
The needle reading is {"value": 345, "unit": "°"}
